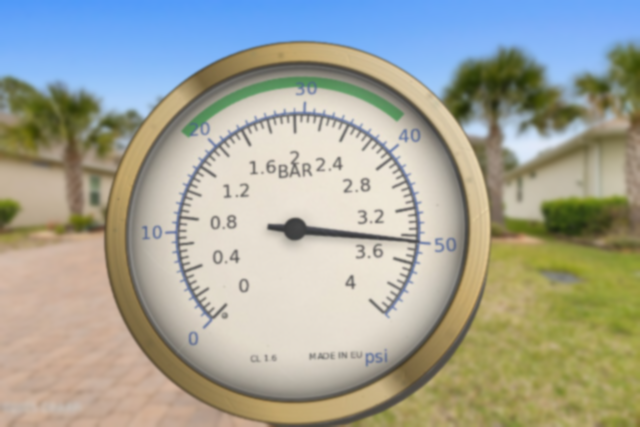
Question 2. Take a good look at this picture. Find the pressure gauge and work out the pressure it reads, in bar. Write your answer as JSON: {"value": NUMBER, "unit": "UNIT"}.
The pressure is {"value": 3.45, "unit": "bar"}
